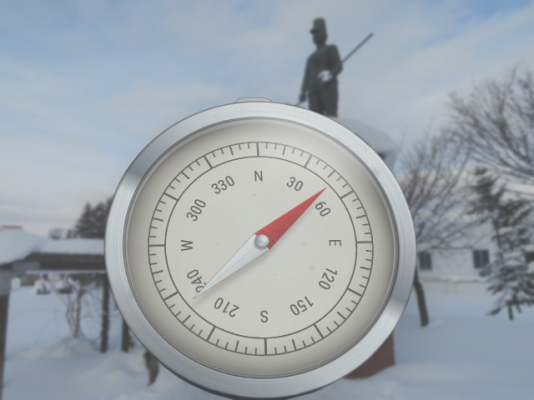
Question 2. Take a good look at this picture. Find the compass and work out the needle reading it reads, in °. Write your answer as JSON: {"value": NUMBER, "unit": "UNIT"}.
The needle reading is {"value": 50, "unit": "°"}
